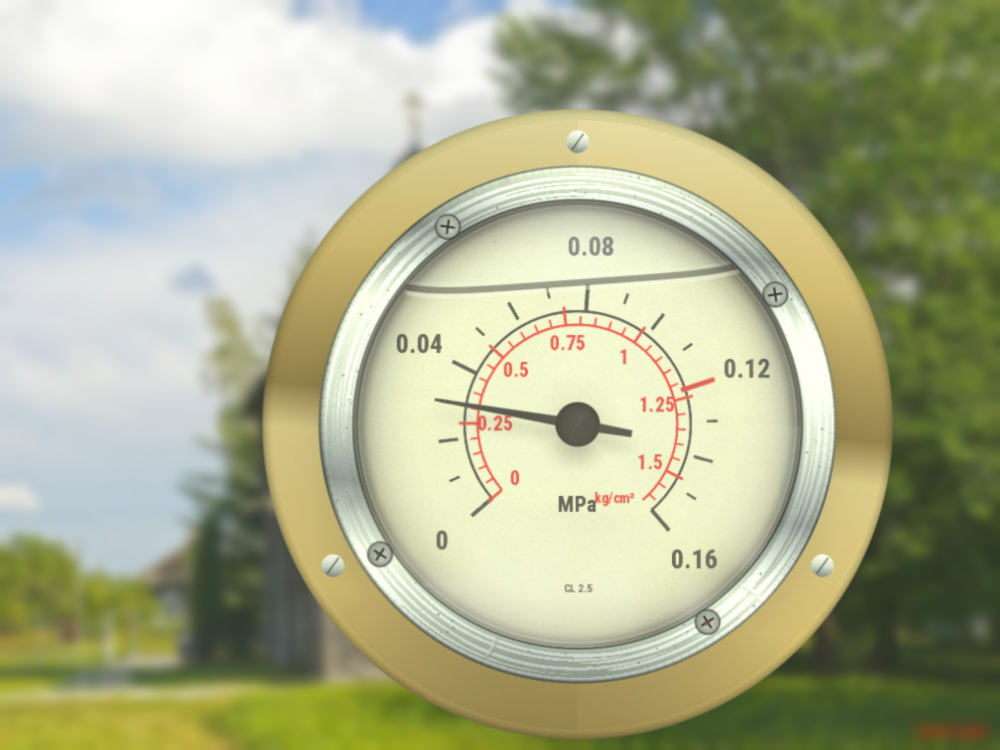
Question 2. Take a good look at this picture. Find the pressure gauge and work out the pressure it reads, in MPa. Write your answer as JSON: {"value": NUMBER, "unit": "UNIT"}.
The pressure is {"value": 0.03, "unit": "MPa"}
